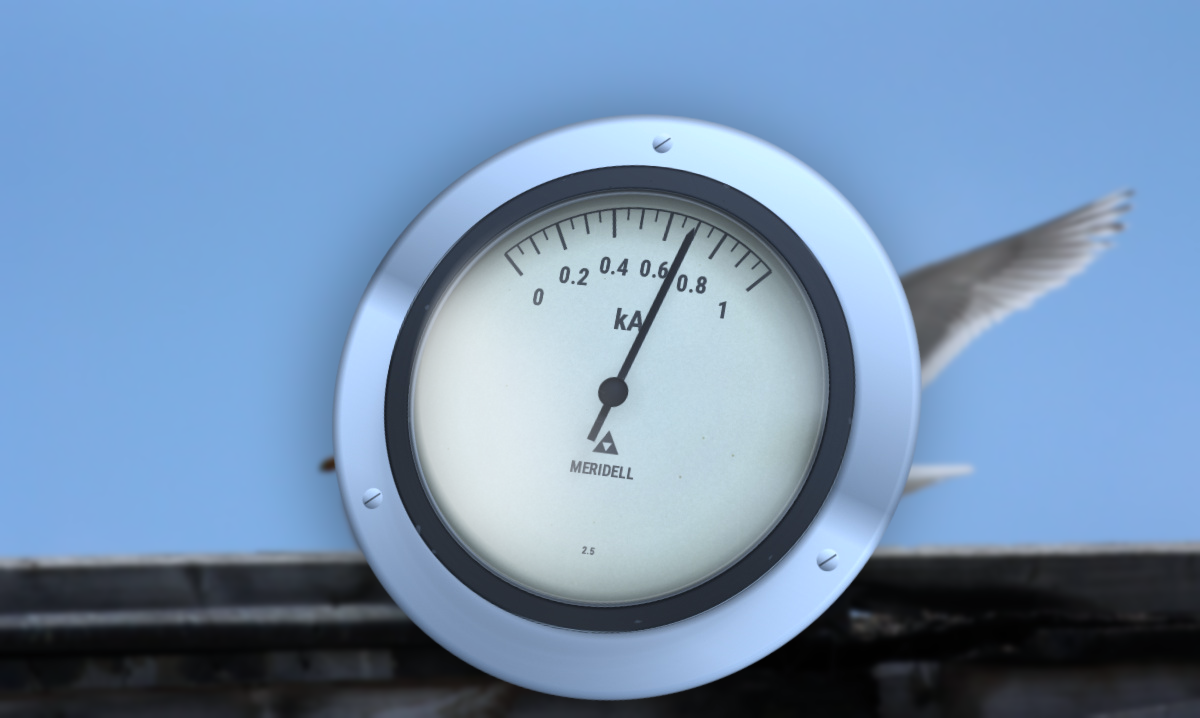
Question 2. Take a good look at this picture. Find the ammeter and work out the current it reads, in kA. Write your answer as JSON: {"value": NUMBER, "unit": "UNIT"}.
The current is {"value": 0.7, "unit": "kA"}
